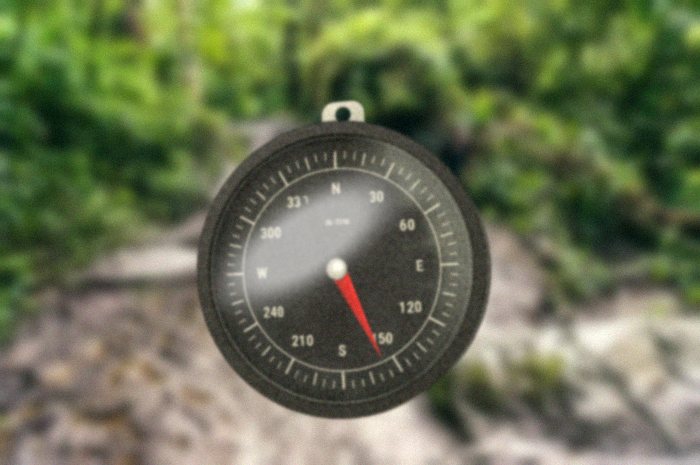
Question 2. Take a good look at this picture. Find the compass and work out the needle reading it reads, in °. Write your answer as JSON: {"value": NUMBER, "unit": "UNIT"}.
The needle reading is {"value": 155, "unit": "°"}
